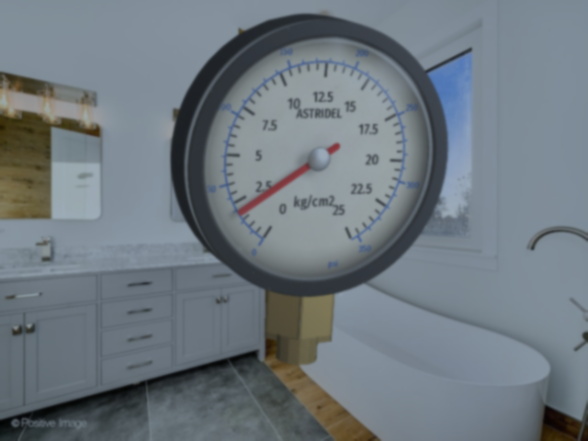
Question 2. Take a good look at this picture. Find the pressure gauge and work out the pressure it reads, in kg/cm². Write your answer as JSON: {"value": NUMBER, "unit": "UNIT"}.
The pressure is {"value": 2, "unit": "kg/cm²"}
